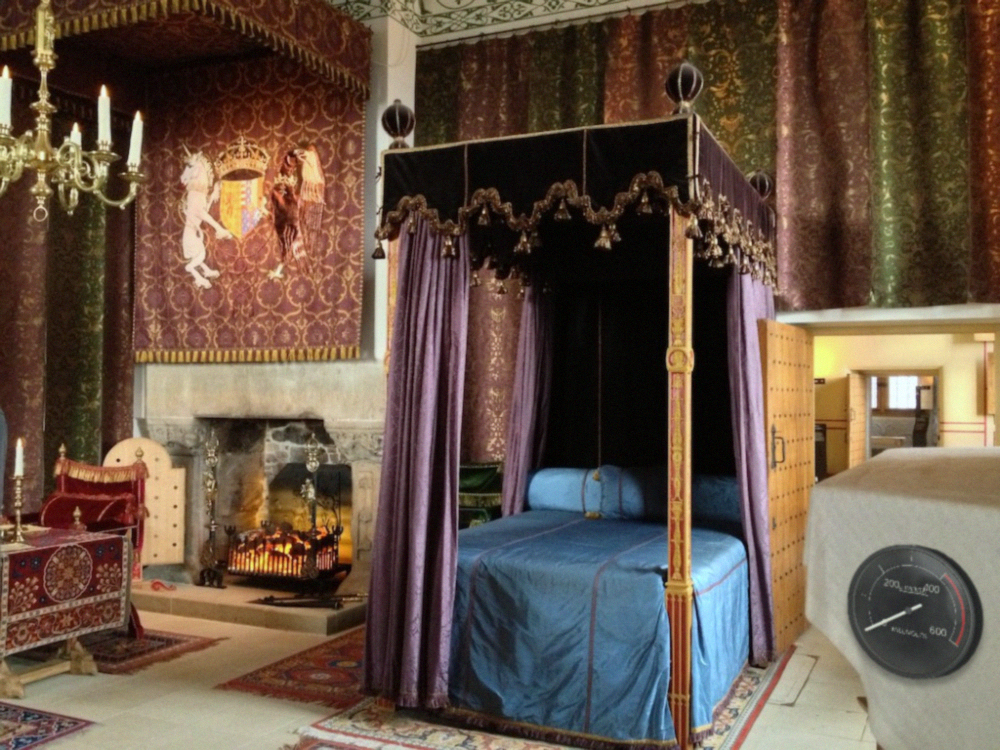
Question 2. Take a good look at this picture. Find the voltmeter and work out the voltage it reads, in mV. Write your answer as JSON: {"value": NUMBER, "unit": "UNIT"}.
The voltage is {"value": 0, "unit": "mV"}
